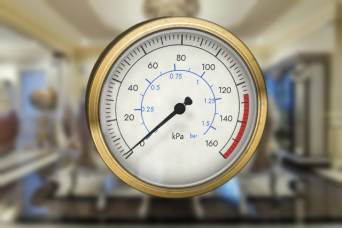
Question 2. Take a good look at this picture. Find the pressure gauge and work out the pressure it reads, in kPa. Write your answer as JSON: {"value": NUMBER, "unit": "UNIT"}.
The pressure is {"value": 2, "unit": "kPa"}
